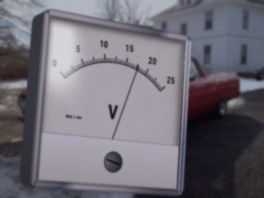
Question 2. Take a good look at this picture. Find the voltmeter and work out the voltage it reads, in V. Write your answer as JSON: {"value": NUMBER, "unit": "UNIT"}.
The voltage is {"value": 17.5, "unit": "V"}
